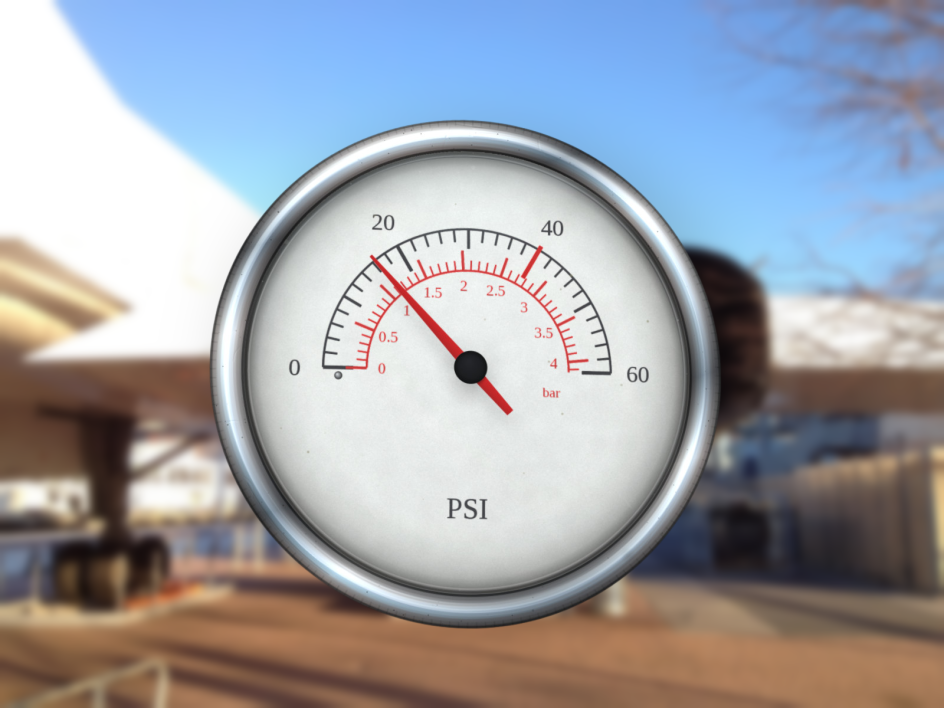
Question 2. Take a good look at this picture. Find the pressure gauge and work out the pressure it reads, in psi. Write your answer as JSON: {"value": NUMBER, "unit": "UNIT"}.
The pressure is {"value": 16, "unit": "psi"}
